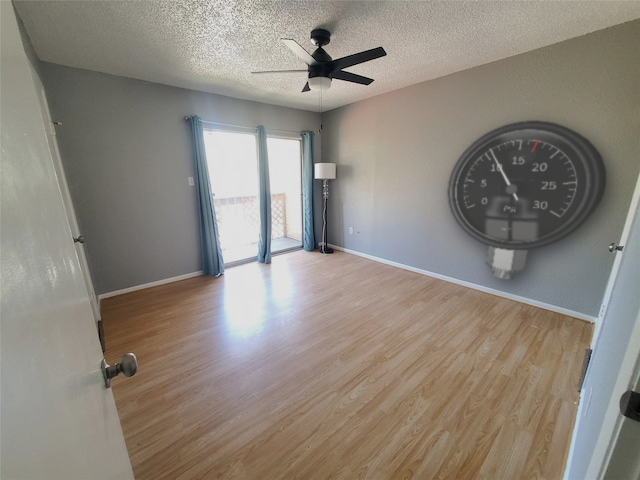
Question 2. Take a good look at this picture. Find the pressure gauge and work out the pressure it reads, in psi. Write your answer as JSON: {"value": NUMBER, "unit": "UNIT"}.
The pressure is {"value": 11, "unit": "psi"}
